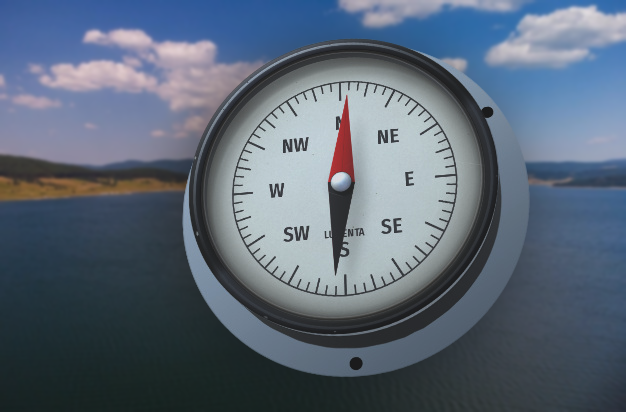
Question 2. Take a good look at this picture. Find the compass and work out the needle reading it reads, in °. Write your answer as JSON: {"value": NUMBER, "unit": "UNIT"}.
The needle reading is {"value": 5, "unit": "°"}
